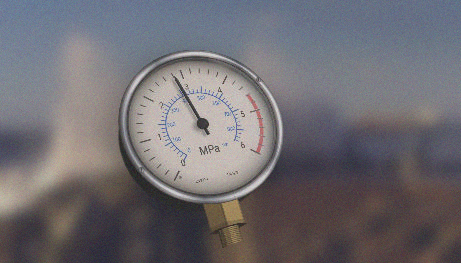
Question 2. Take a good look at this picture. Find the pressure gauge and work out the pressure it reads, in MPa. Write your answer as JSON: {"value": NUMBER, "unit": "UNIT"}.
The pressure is {"value": 2.8, "unit": "MPa"}
